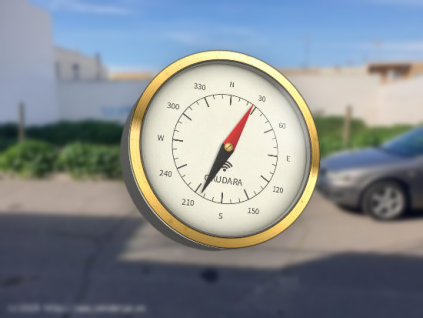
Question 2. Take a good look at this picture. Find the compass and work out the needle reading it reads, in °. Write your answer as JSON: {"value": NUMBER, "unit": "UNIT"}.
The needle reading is {"value": 25, "unit": "°"}
